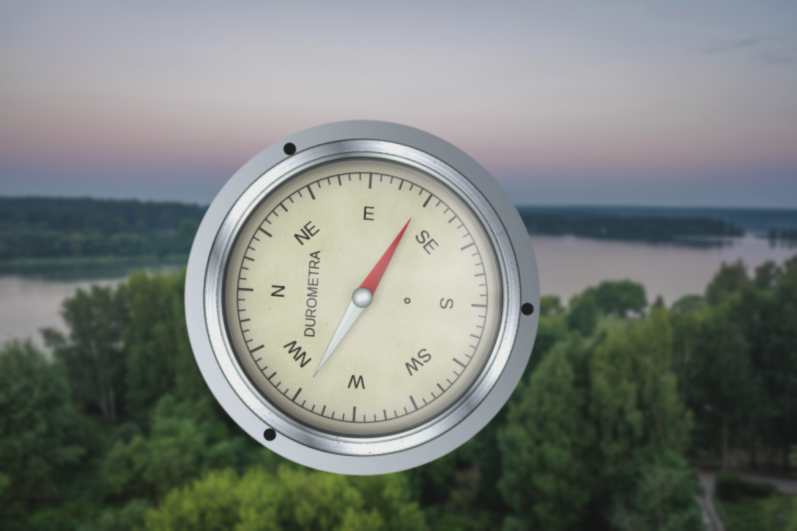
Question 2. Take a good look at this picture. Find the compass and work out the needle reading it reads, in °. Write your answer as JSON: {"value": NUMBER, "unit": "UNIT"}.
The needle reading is {"value": 117.5, "unit": "°"}
